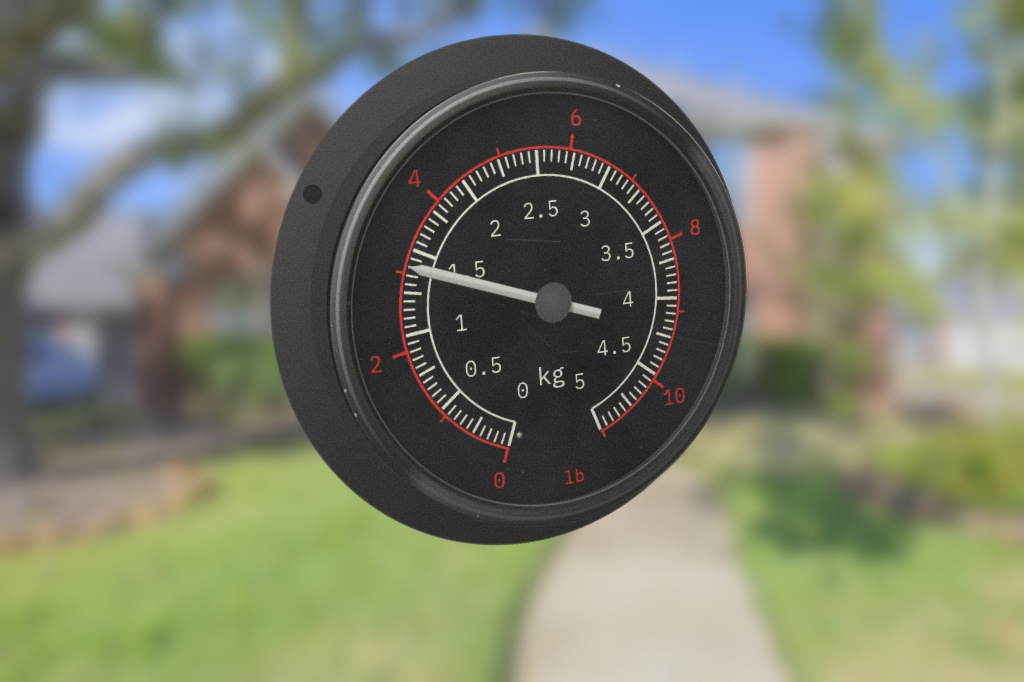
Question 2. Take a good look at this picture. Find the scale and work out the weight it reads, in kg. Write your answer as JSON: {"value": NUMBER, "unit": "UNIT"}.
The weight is {"value": 1.4, "unit": "kg"}
